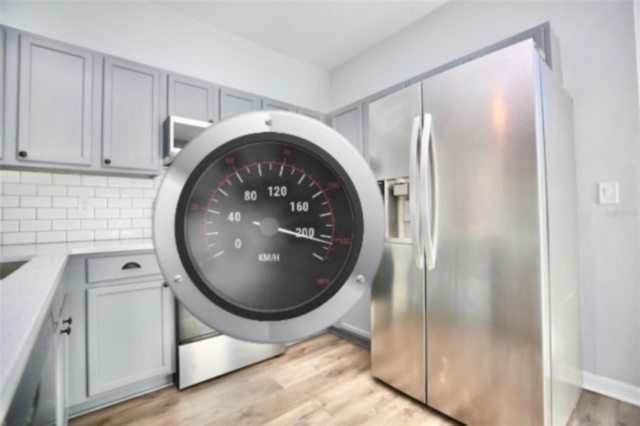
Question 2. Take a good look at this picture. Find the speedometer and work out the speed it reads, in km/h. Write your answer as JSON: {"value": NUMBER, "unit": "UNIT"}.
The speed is {"value": 205, "unit": "km/h"}
